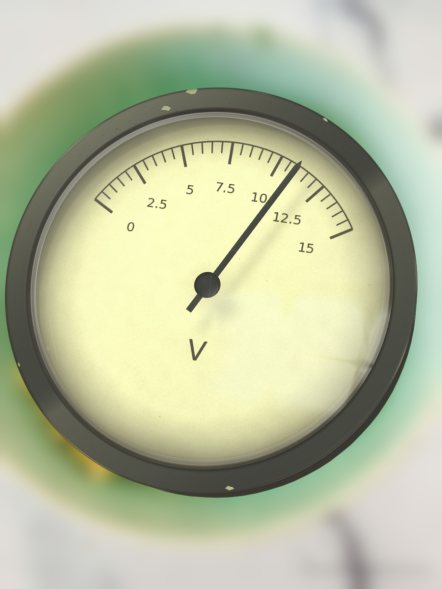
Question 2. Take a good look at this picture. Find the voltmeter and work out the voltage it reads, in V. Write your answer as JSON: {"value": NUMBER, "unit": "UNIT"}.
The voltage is {"value": 11, "unit": "V"}
